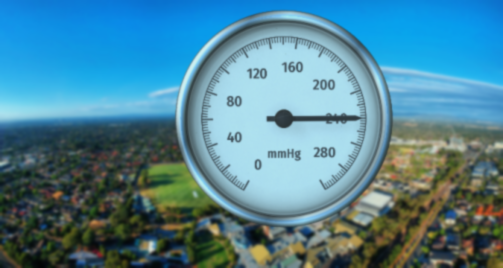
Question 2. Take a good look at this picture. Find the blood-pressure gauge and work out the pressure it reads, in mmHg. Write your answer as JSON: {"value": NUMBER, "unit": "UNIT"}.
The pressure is {"value": 240, "unit": "mmHg"}
